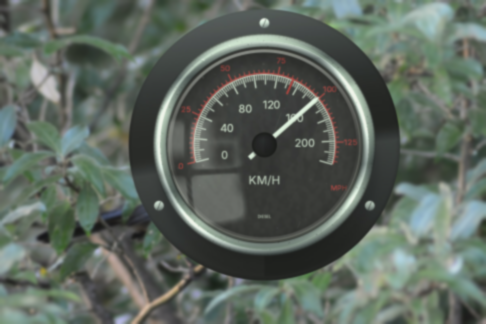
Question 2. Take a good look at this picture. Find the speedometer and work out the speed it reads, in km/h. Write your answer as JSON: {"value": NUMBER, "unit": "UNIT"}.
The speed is {"value": 160, "unit": "km/h"}
